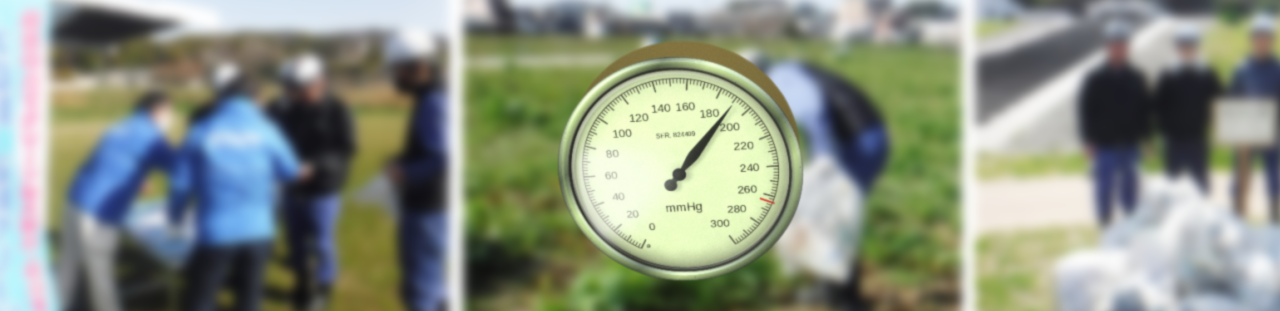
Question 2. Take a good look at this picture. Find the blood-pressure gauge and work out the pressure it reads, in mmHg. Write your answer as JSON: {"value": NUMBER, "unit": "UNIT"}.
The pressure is {"value": 190, "unit": "mmHg"}
